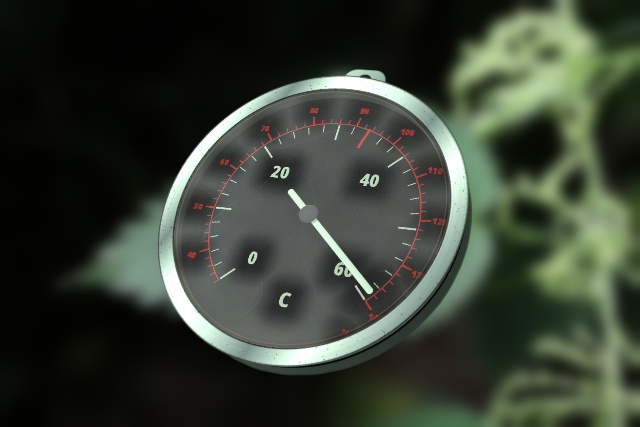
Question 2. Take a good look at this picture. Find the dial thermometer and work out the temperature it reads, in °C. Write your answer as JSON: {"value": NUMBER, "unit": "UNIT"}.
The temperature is {"value": 59, "unit": "°C"}
